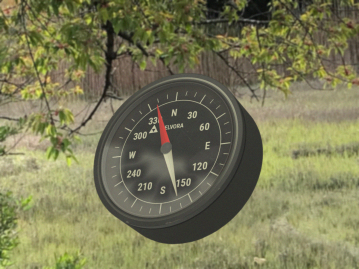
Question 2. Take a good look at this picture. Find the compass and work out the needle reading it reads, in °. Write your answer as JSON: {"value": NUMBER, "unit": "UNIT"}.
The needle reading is {"value": 340, "unit": "°"}
